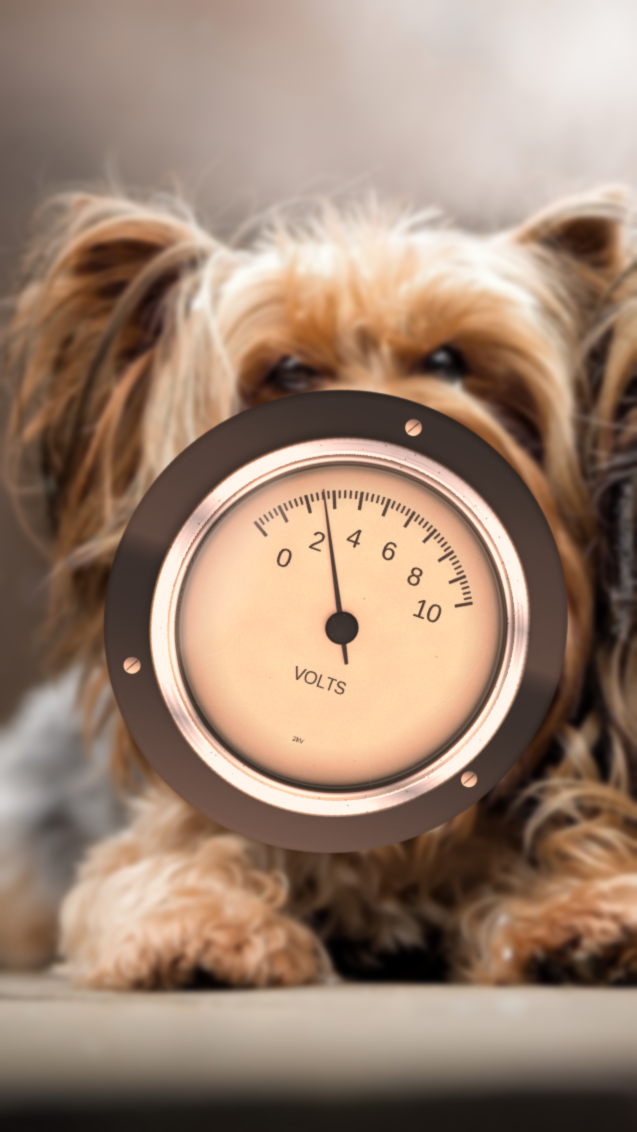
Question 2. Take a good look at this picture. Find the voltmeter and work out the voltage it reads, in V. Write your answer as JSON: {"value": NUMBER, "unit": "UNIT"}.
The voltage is {"value": 2.6, "unit": "V"}
